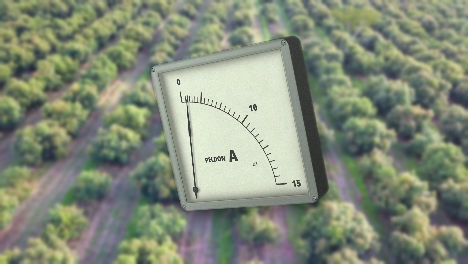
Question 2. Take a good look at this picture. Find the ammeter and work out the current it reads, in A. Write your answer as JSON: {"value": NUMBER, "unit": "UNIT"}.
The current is {"value": 2.5, "unit": "A"}
